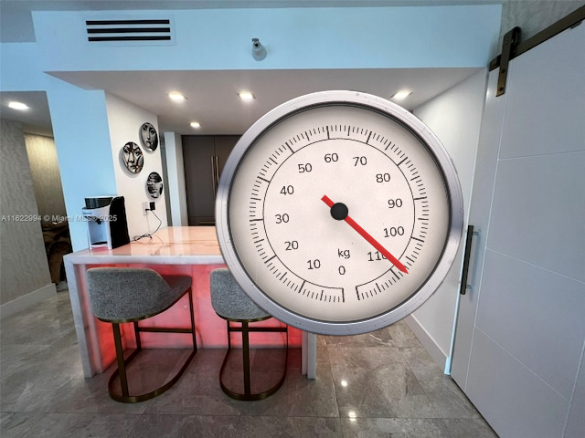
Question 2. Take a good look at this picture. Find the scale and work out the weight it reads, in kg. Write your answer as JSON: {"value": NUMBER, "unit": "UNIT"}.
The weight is {"value": 108, "unit": "kg"}
